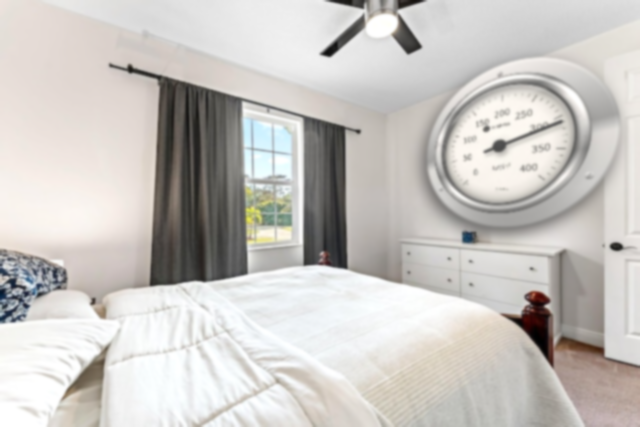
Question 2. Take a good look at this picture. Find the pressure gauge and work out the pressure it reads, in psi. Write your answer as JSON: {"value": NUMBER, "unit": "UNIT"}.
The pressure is {"value": 310, "unit": "psi"}
